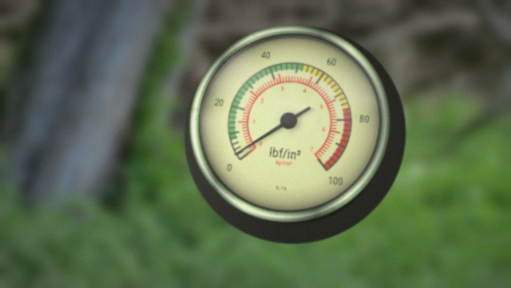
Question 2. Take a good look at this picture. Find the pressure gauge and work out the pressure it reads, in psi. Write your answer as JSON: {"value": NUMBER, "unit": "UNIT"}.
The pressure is {"value": 2, "unit": "psi"}
